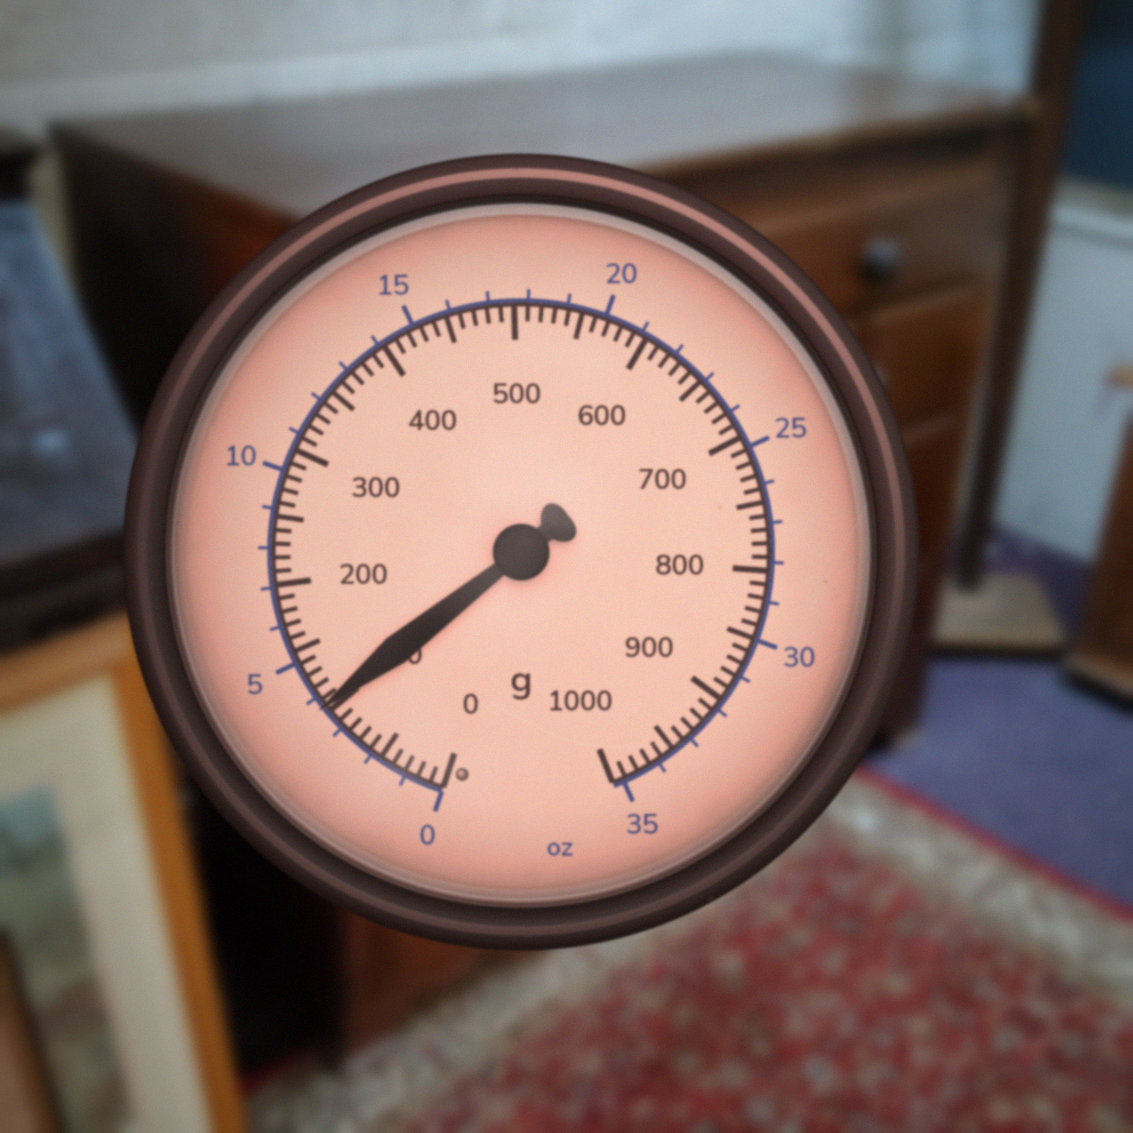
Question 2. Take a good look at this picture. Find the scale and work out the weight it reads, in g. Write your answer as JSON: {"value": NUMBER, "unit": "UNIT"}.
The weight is {"value": 105, "unit": "g"}
